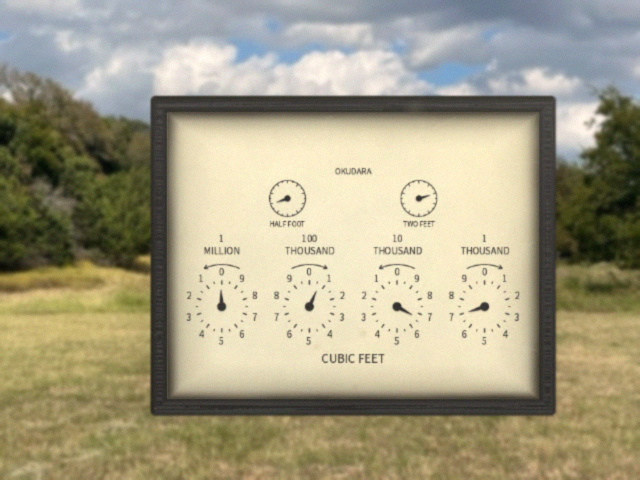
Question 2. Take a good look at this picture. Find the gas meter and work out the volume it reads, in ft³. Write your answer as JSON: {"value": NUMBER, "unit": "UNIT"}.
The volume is {"value": 6700, "unit": "ft³"}
